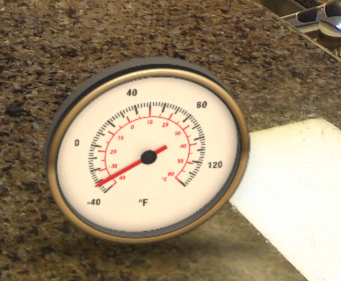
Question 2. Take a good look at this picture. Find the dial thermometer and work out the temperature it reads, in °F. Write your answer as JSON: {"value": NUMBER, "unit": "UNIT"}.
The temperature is {"value": -30, "unit": "°F"}
